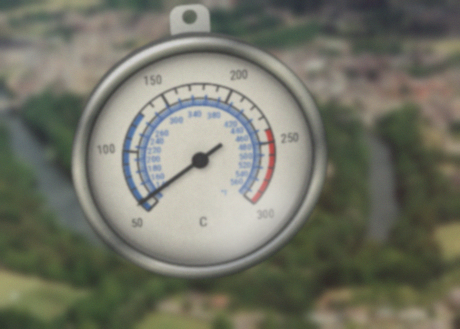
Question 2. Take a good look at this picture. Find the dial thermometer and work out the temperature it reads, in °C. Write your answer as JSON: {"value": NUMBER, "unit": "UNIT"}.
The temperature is {"value": 60, "unit": "°C"}
